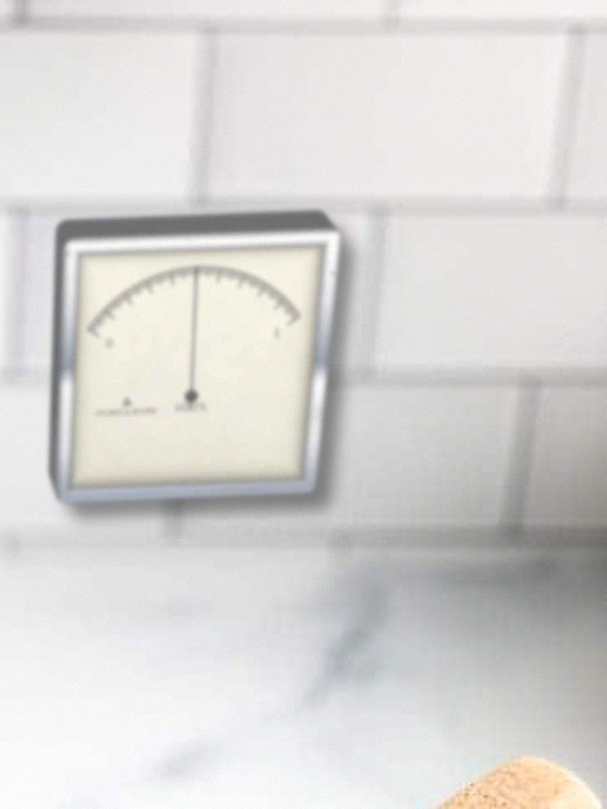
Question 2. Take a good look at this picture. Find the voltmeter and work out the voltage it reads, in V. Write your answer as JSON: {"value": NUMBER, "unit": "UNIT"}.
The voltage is {"value": 0.5, "unit": "V"}
